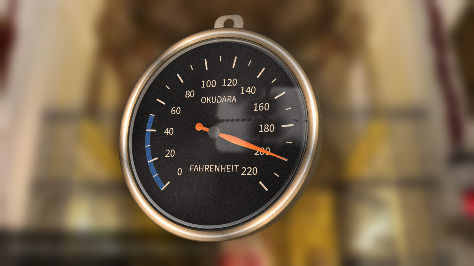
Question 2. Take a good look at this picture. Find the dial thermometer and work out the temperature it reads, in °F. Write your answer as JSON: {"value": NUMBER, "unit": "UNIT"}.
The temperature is {"value": 200, "unit": "°F"}
